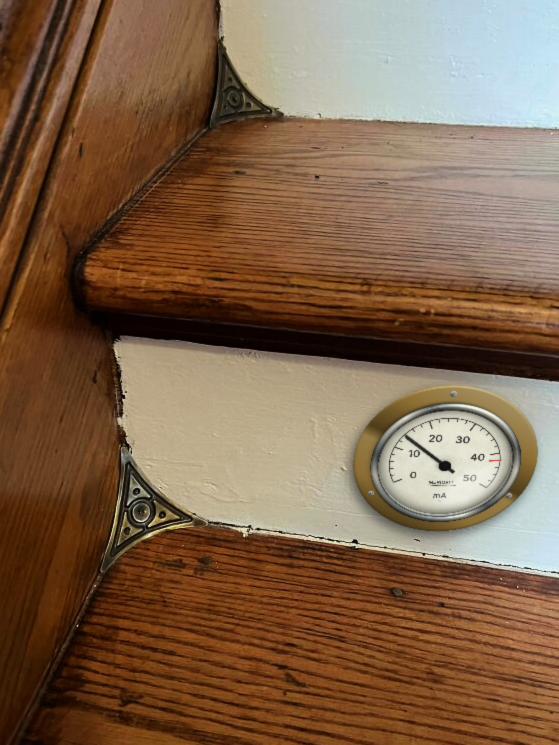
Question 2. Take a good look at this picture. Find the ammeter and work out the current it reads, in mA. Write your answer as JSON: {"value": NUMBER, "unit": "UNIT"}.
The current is {"value": 14, "unit": "mA"}
